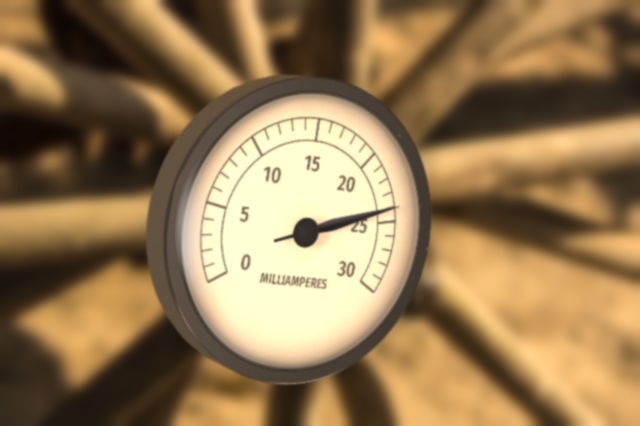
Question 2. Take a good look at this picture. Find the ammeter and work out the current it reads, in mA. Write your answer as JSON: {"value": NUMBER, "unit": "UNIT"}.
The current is {"value": 24, "unit": "mA"}
